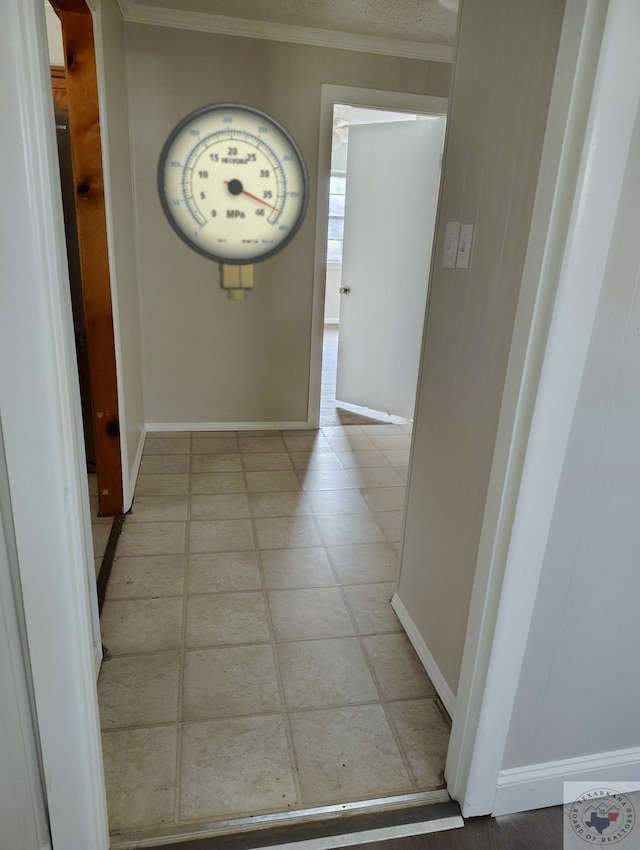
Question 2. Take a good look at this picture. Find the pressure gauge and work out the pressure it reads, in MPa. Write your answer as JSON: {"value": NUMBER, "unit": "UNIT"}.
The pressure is {"value": 37.5, "unit": "MPa"}
